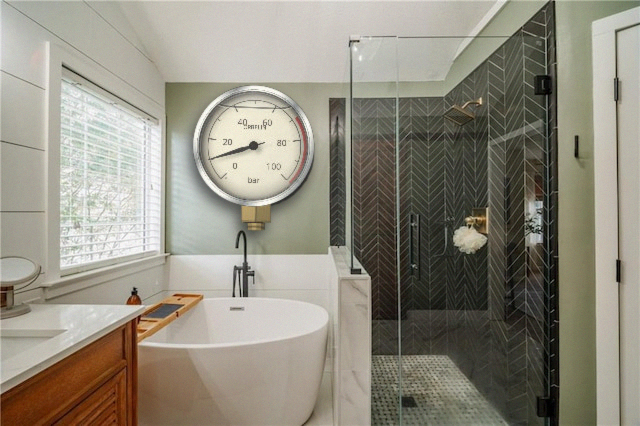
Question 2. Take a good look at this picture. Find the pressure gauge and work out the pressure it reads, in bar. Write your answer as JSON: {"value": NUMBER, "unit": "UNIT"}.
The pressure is {"value": 10, "unit": "bar"}
